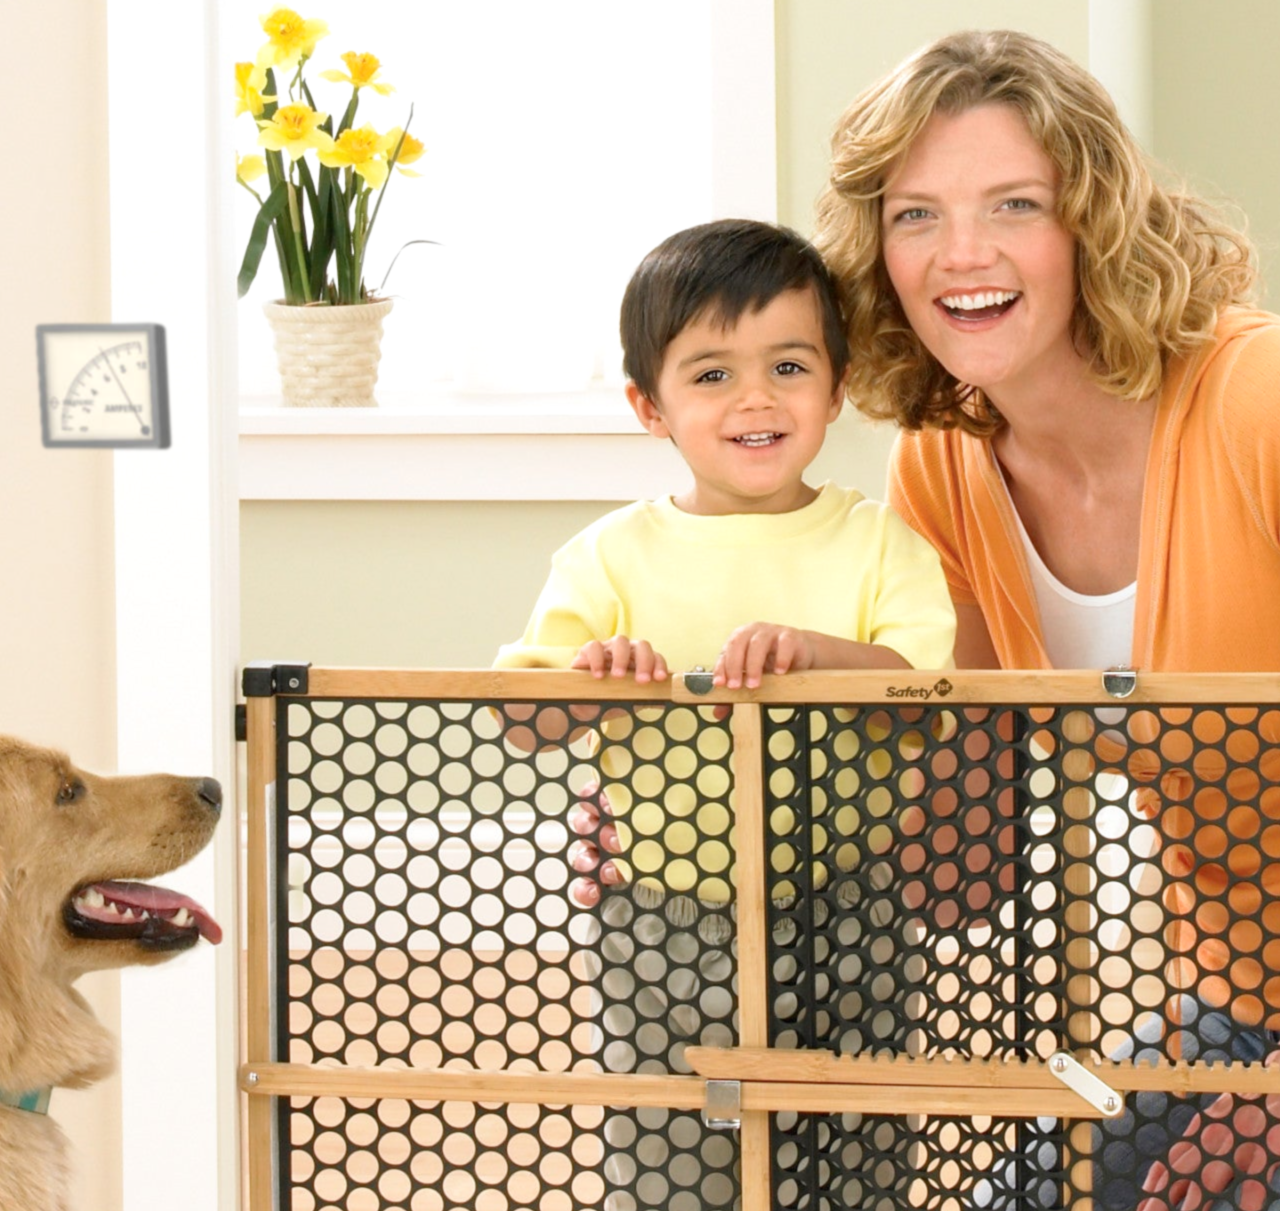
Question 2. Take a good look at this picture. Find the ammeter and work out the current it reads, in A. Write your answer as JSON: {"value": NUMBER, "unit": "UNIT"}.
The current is {"value": 7, "unit": "A"}
